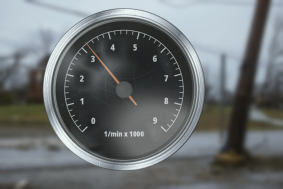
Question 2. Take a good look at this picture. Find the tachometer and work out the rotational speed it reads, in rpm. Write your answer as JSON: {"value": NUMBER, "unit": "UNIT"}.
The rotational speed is {"value": 3200, "unit": "rpm"}
